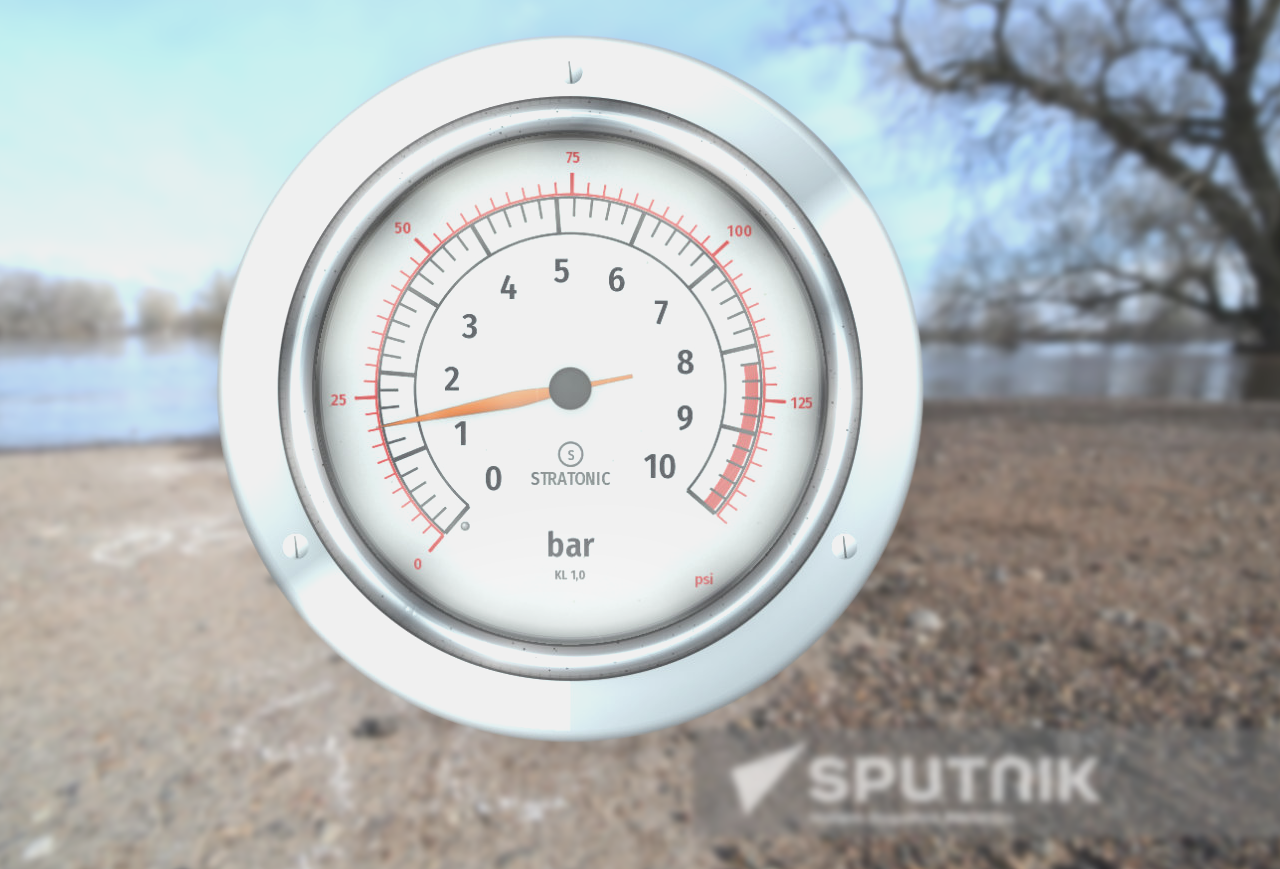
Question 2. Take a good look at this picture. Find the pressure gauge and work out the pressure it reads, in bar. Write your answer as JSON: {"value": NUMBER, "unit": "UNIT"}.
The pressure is {"value": 1.4, "unit": "bar"}
